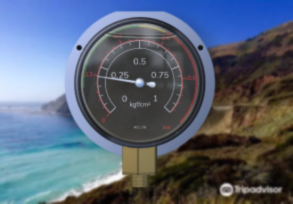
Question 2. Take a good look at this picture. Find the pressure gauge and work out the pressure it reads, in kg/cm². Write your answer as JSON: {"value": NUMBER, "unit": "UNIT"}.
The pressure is {"value": 0.2, "unit": "kg/cm²"}
